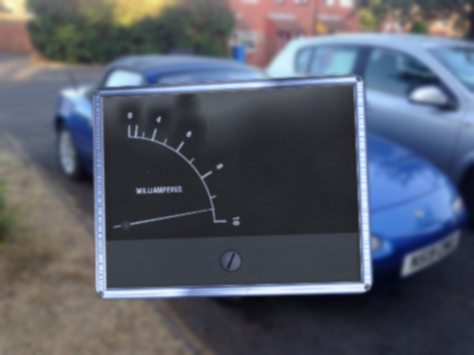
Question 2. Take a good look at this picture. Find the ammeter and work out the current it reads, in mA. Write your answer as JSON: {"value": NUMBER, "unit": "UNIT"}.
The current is {"value": 9.5, "unit": "mA"}
